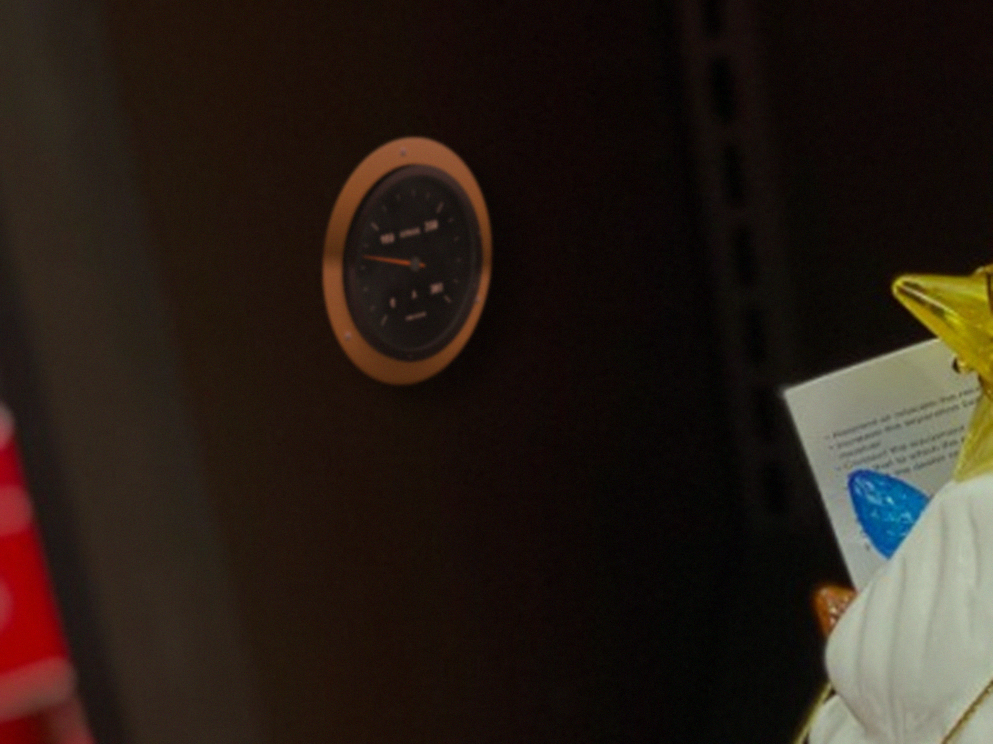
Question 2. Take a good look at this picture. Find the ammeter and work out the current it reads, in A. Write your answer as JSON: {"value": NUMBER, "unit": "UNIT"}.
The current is {"value": 70, "unit": "A"}
